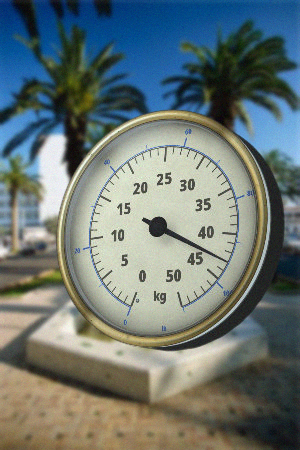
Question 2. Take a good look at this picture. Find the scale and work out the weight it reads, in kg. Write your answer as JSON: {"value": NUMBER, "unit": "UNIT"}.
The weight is {"value": 43, "unit": "kg"}
